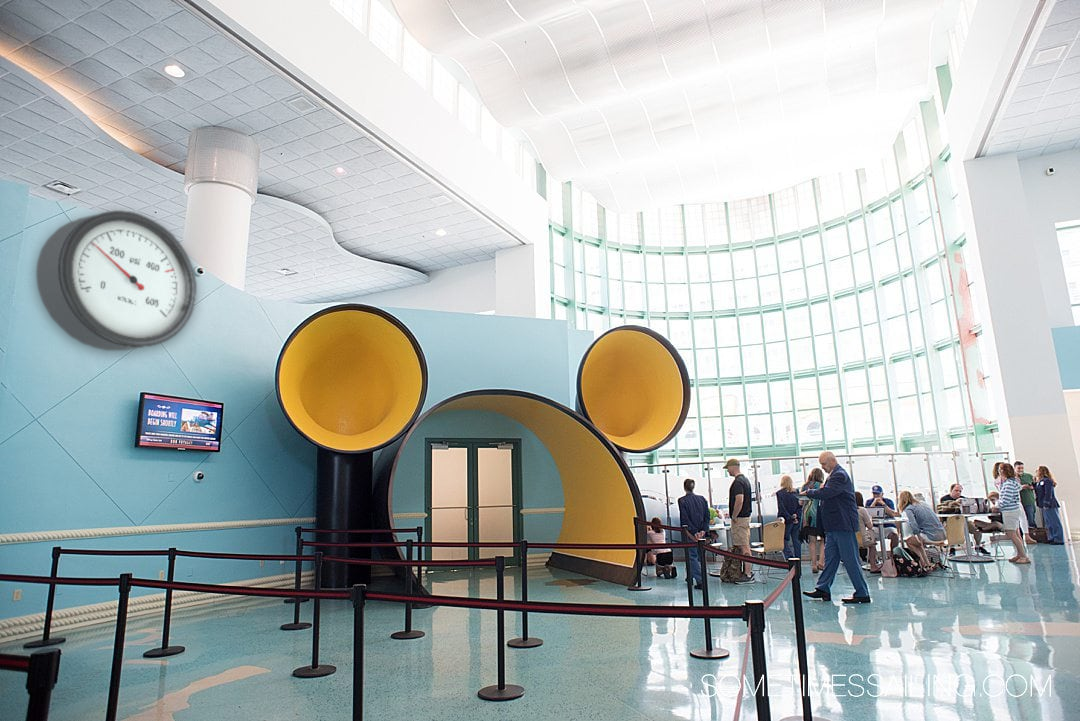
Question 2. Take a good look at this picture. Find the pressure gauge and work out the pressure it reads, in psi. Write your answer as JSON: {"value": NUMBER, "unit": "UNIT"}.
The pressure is {"value": 140, "unit": "psi"}
